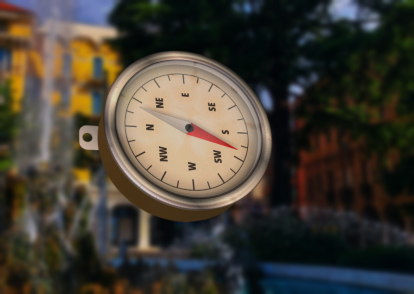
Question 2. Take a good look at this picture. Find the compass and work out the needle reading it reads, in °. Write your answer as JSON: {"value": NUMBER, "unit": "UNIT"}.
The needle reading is {"value": 202.5, "unit": "°"}
